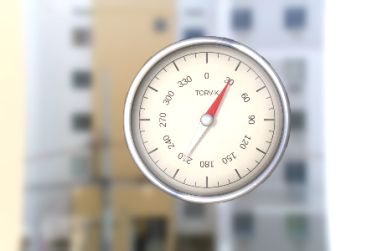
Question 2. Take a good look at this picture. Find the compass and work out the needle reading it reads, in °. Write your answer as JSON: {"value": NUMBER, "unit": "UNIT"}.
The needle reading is {"value": 30, "unit": "°"}
